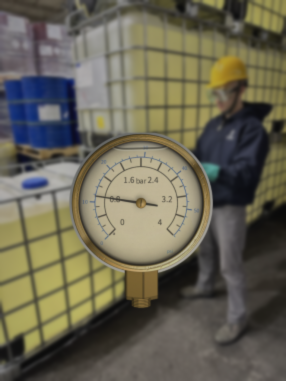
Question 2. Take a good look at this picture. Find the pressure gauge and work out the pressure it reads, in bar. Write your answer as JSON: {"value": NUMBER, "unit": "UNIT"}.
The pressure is {"value": 0.8, "unit": "bar"}
